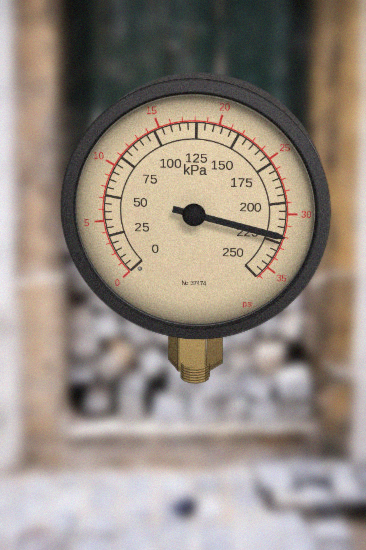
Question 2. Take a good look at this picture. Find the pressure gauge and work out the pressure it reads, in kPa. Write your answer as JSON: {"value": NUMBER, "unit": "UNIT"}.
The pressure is {"value": 220, "unit": "kPa"}
